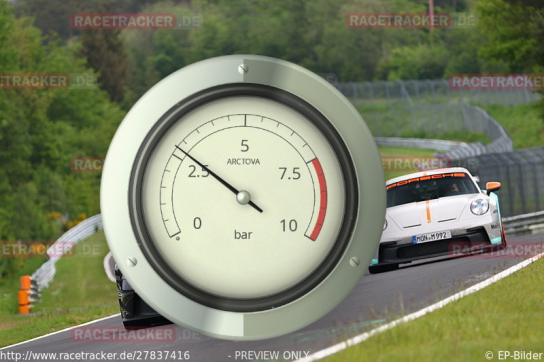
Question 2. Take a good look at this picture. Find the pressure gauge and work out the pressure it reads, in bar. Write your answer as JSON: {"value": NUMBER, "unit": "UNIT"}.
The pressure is {"value": 2.75, "unit": "bar"}
